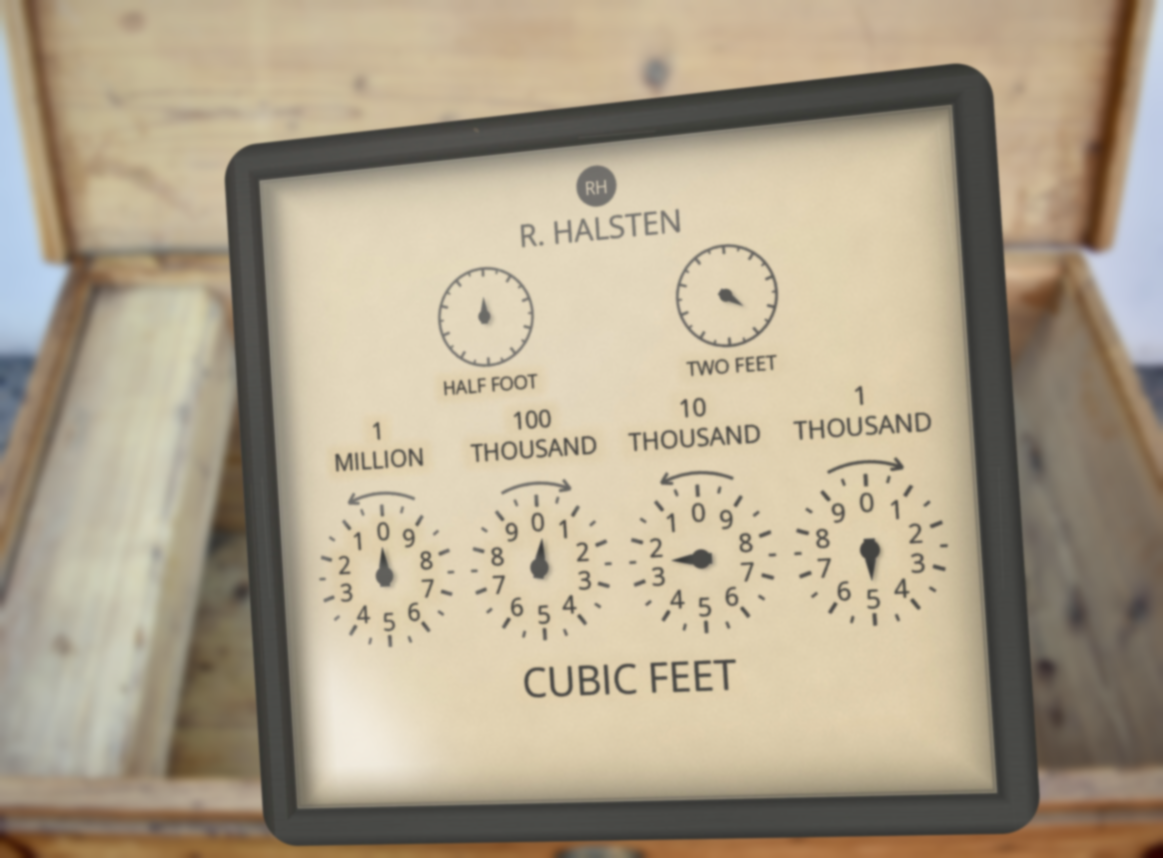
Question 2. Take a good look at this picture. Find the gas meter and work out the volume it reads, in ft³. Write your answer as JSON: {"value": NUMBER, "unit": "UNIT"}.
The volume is {"value": 2500, "unit": "ft³"}
